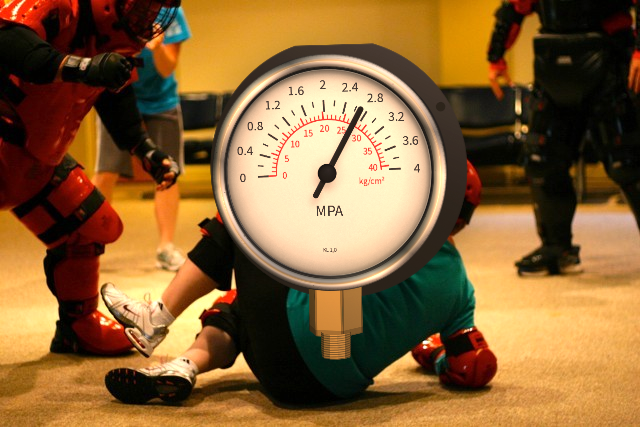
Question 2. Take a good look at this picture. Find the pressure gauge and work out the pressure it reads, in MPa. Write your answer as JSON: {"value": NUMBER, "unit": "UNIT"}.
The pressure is {"value": 2.7, "unit": "MPa"}
